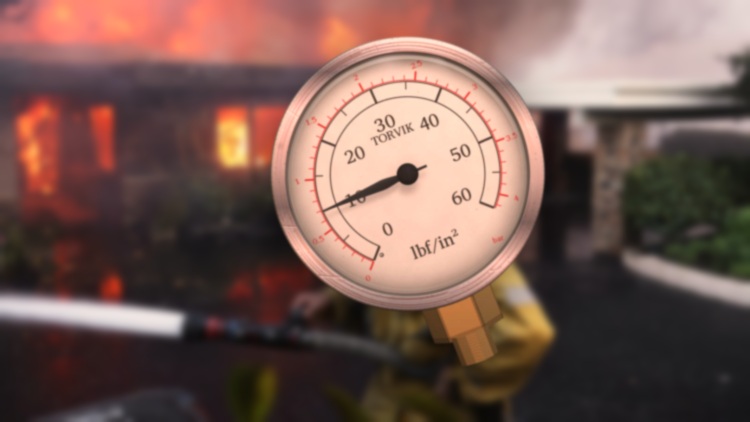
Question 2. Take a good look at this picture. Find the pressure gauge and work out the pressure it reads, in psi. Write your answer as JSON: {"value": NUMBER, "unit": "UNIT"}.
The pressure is {"value": 10, "unit": "psi"}
